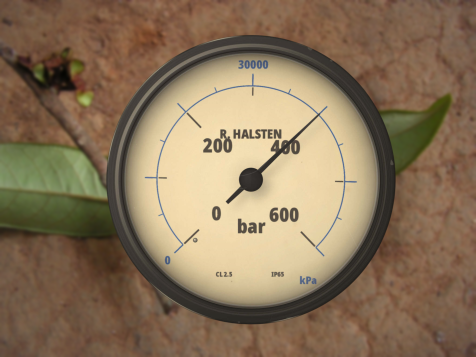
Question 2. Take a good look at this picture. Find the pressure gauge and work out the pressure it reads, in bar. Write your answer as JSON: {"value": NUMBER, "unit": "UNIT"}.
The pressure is {"value": 400, "unit": "bar"}
